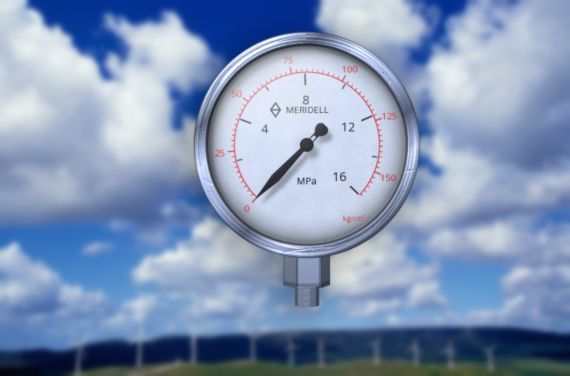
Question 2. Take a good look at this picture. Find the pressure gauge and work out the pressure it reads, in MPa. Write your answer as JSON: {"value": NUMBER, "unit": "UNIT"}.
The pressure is {"value": 0, "unit": "MPa"}
